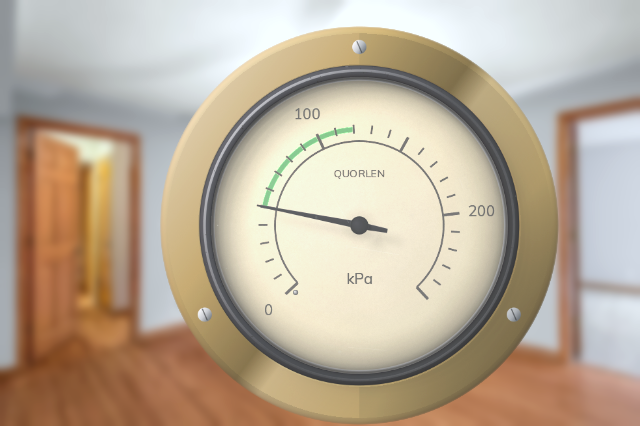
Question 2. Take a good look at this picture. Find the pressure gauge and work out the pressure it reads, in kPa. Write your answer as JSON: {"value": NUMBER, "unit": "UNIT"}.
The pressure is {"value": 50, "unit": "kPa"}
